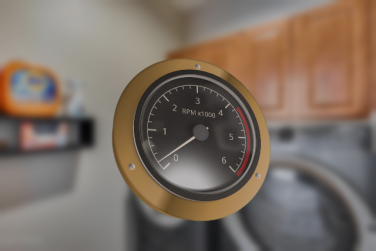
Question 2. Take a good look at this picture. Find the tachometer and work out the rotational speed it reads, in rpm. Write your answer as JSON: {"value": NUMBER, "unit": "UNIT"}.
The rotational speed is {"value": 200, "unit": "rpm"}
